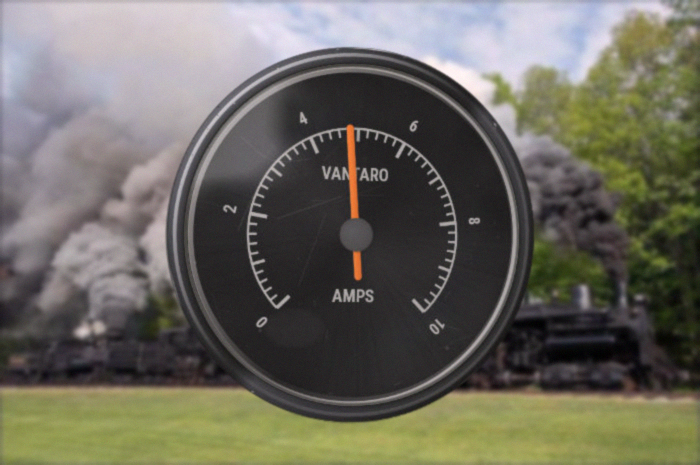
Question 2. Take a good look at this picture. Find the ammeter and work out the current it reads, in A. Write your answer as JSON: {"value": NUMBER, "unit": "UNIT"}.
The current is {"value": 4.8, "unit": "A"}
